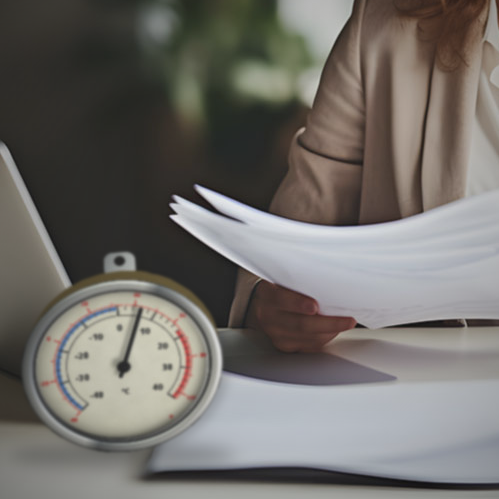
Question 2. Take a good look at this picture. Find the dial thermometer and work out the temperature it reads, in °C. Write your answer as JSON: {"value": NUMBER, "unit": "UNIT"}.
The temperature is {"value": 6, "unit": "°C"}
